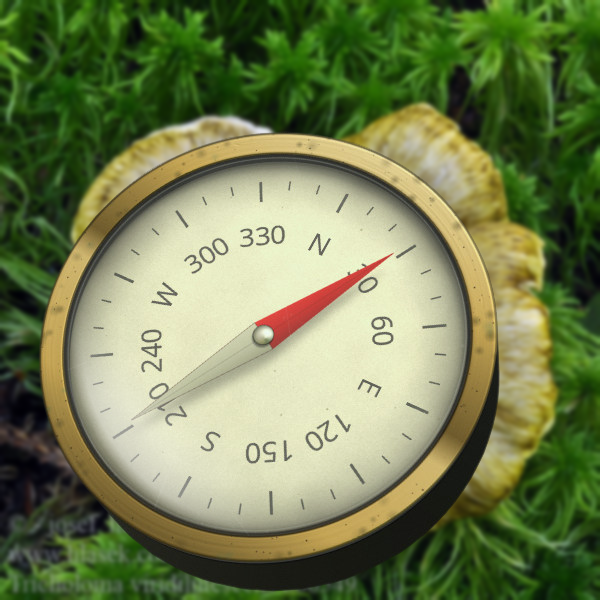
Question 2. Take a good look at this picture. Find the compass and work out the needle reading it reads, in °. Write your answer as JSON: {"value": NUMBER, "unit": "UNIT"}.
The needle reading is {"value": 30, "unit": "°"}
